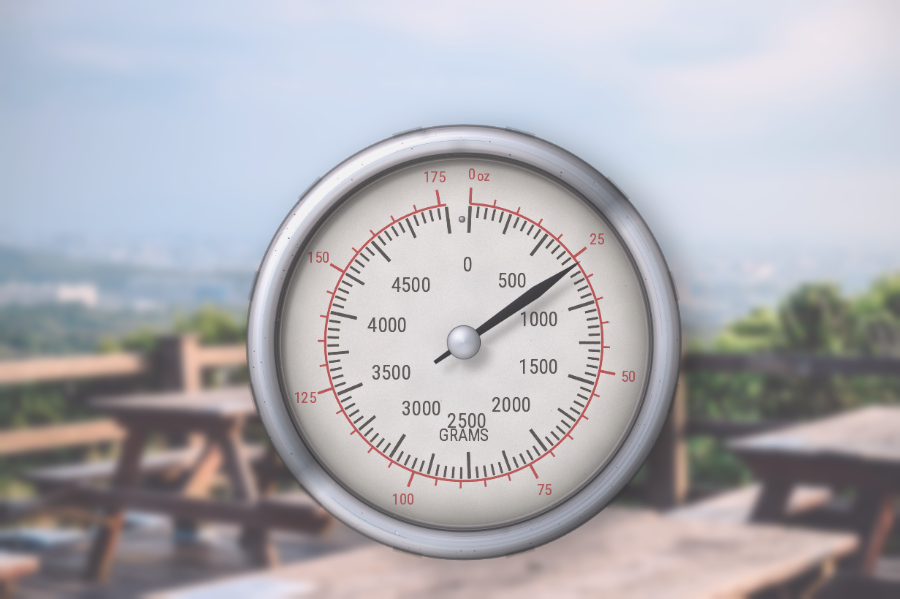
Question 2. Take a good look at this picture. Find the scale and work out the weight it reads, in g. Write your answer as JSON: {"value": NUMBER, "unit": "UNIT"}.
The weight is {"value": 750, "unit": "g"}
